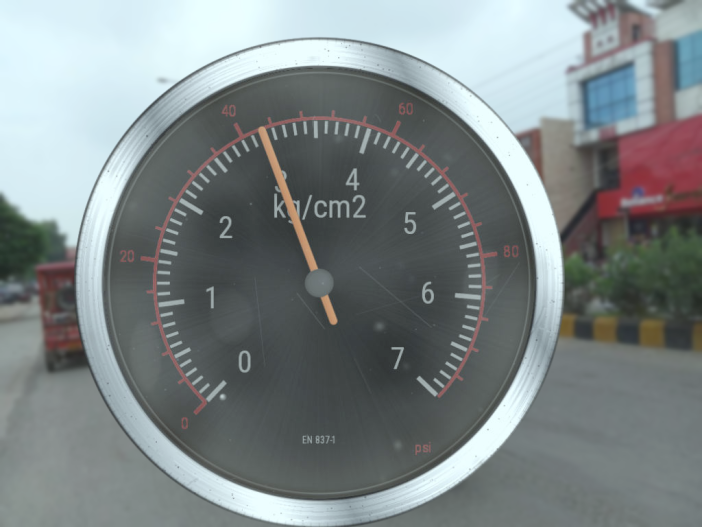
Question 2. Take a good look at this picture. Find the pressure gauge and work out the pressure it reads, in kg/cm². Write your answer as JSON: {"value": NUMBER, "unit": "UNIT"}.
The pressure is {"value": 3, "unit": "kg/cm²"}
